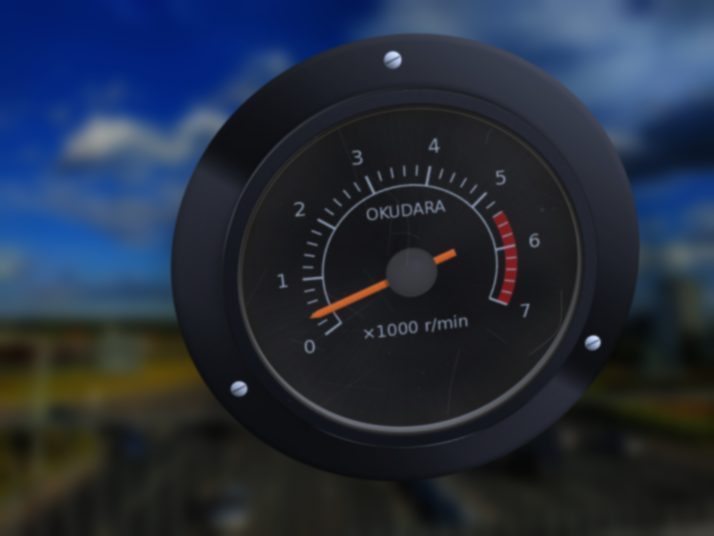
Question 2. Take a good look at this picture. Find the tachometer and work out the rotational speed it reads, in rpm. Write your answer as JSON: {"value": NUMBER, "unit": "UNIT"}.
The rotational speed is {"value": 400, "unit": "rpm"}
